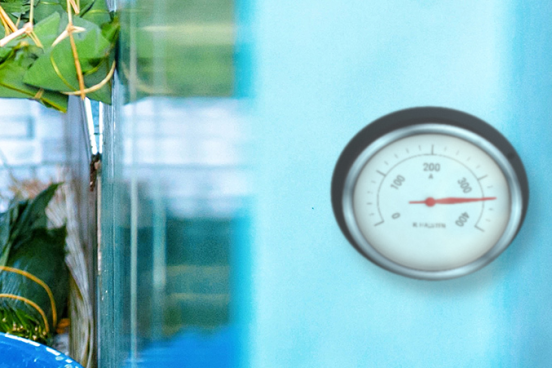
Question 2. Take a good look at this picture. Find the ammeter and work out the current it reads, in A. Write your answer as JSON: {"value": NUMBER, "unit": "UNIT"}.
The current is {"value": 340, "unit": "A"}
